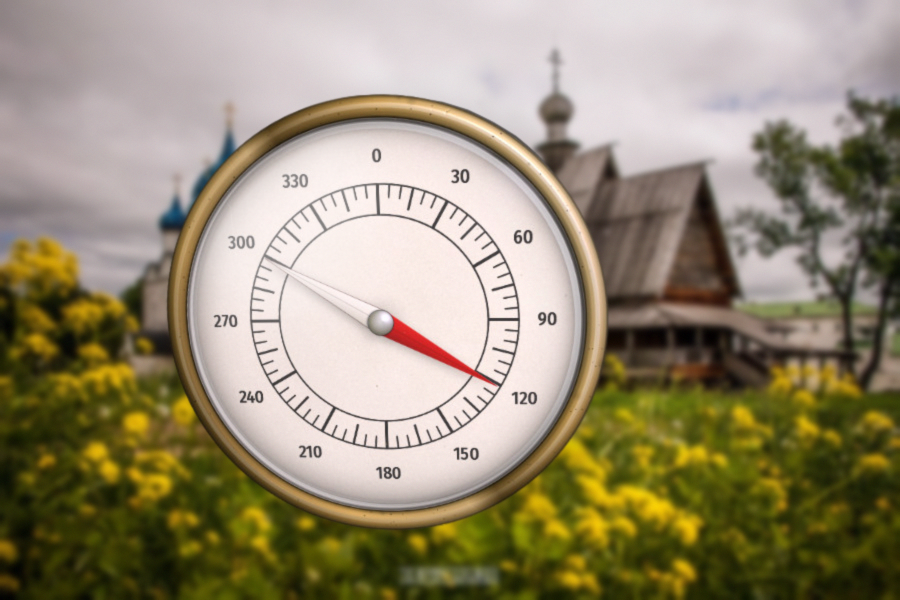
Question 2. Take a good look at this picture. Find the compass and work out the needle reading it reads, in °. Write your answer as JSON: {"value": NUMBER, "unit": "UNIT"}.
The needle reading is {"value": 120, "unit": "°"}
